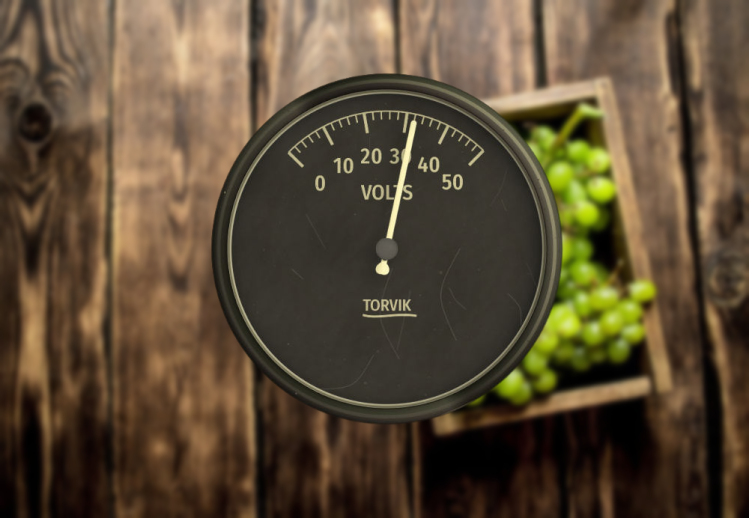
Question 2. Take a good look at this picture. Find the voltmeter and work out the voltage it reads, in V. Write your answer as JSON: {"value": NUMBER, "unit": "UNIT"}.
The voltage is {"value": 32, "unit": "V"}
